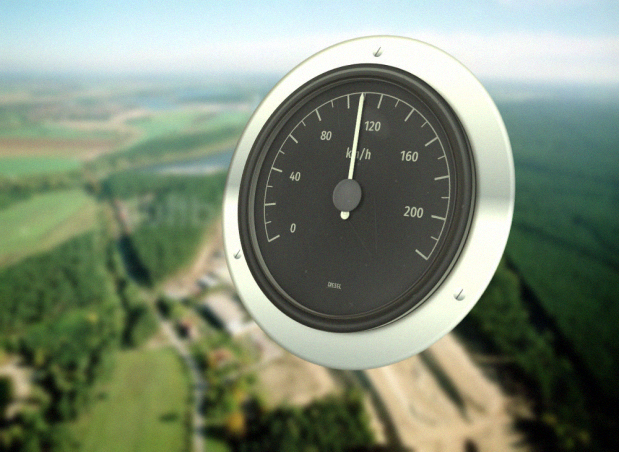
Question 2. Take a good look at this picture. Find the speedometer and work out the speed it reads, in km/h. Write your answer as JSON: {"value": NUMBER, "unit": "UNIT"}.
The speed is {"value": 110, "unit": "km/h"}
